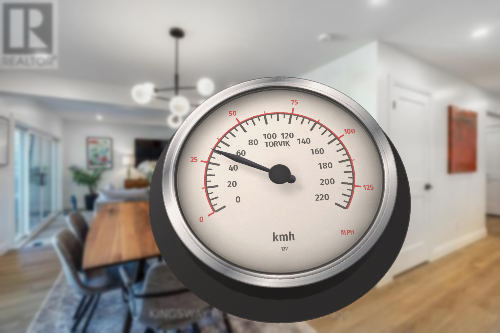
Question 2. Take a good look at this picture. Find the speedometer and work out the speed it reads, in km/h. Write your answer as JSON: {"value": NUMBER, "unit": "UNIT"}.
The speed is {"value": 50, "unit": "km/h"}
